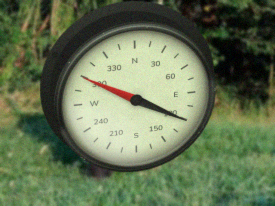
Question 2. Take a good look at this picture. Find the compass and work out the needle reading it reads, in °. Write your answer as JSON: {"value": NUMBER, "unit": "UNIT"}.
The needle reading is {"value": 300, "unit": "°"}
